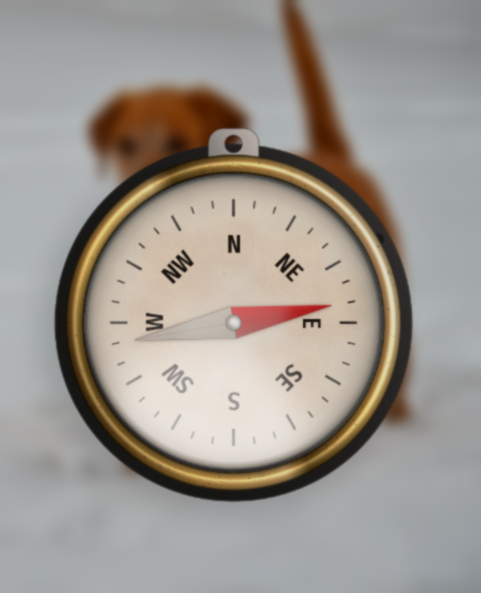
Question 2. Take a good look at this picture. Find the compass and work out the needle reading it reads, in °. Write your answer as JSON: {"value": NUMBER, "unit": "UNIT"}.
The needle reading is {"value": 80, "unit": "°"}
